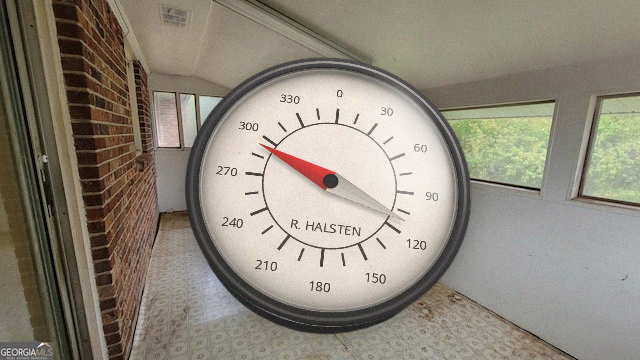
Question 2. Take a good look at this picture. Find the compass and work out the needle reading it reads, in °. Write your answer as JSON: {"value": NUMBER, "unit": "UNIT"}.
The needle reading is {"value": 292.5, "unit": "°"}
